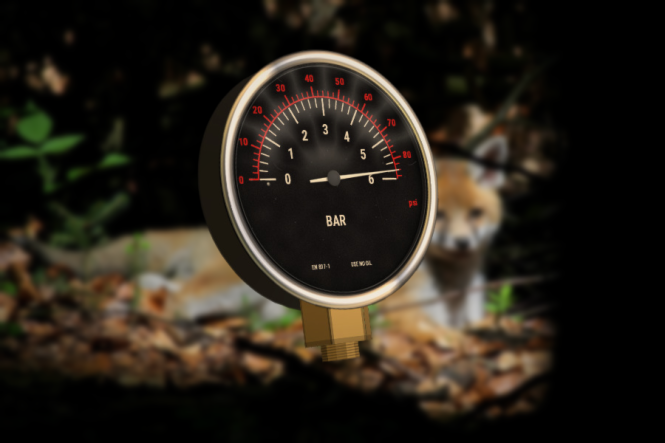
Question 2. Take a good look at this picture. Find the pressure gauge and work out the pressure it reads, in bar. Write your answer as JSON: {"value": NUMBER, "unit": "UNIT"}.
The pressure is {"value": 5.8, "unit": "bar"}
